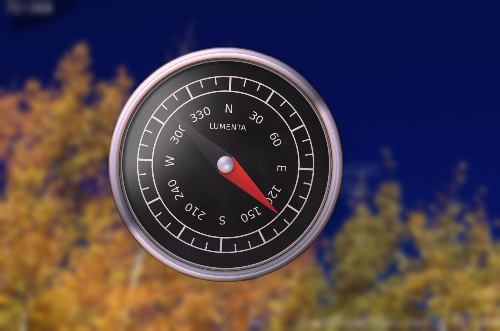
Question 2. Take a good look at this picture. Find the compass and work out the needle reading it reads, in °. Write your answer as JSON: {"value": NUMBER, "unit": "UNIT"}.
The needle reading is {"value": 130, "unit": "°"}
